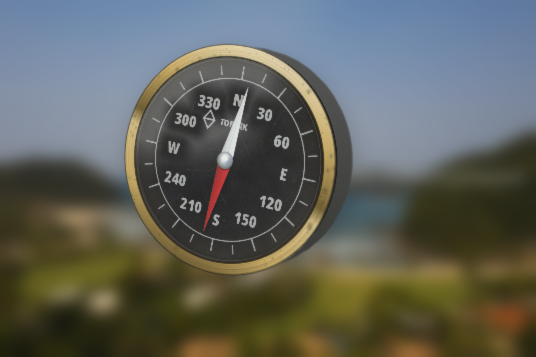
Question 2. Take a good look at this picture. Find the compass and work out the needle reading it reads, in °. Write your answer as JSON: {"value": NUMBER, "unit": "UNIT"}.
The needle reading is {"value": 187.5, "unit": "°"}
